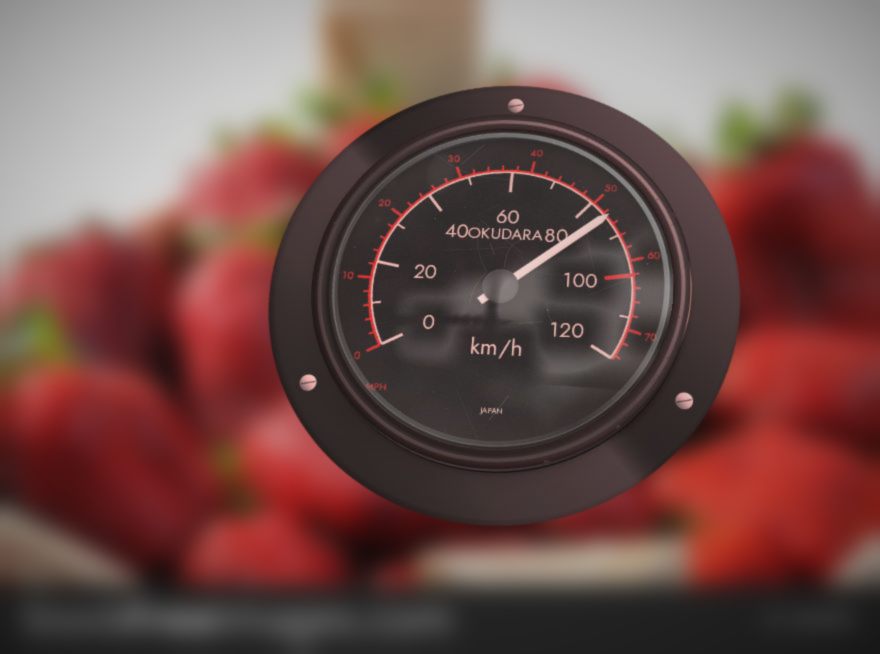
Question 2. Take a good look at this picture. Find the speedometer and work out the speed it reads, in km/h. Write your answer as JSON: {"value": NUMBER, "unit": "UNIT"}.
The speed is {"value": 85, "unit": "km/h"}
